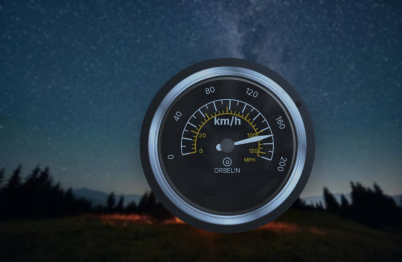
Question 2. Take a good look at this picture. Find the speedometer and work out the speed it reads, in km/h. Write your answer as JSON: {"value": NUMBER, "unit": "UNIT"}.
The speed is {"value": 170, "unit": "km/h"}
